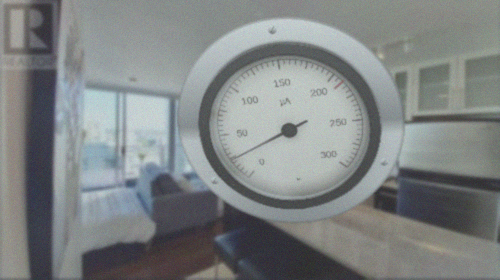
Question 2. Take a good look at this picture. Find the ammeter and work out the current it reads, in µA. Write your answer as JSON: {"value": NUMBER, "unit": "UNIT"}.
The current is {"value": 25, "unit": "µA"}
